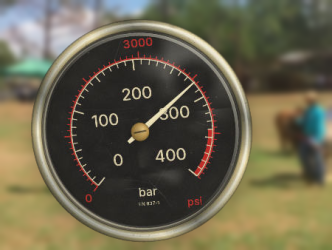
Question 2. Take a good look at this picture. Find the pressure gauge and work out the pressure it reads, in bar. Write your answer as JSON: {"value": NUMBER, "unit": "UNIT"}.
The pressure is {"value": 280, "unit": "bar"}
